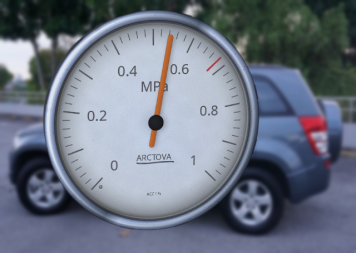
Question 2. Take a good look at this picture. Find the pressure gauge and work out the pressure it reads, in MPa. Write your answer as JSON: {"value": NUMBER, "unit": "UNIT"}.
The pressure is {"value": 0.54, "unit": "MPa"}
